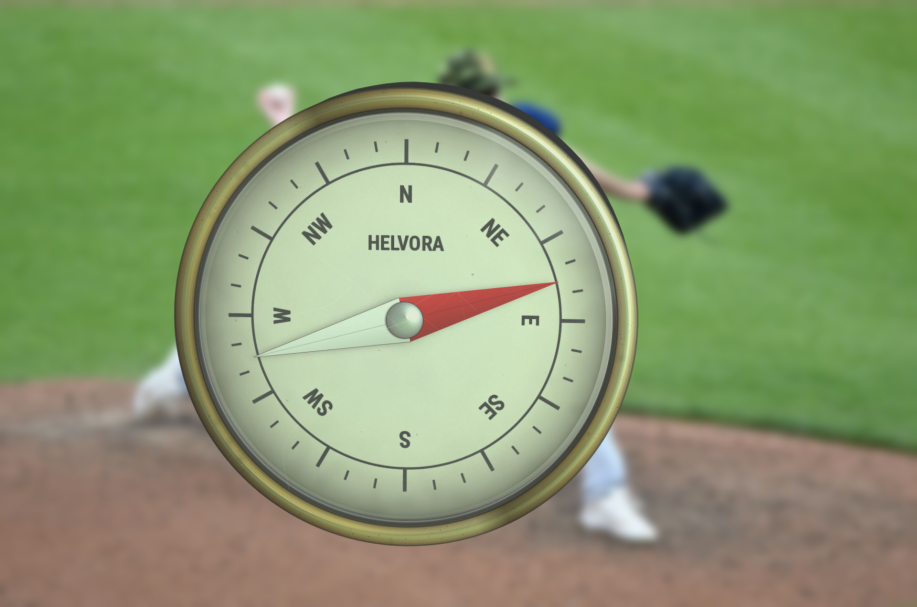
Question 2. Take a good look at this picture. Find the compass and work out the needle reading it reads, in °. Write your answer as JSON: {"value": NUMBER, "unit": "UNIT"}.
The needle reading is {"value": 75, "unit": "°"}
